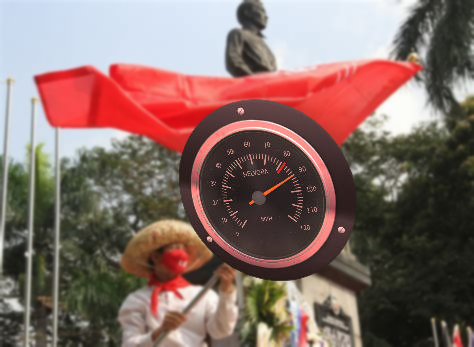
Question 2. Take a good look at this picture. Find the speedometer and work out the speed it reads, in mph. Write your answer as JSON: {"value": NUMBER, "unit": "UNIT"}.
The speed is {"value": 90, "unit": "mph"}
